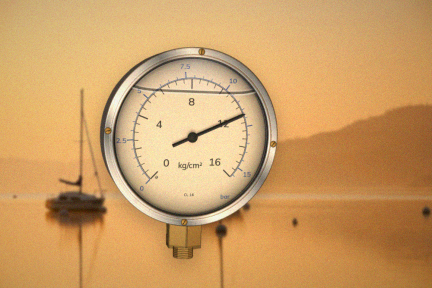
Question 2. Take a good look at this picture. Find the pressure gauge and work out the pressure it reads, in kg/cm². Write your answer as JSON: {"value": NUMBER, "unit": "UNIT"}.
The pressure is {"value": 12, "unit": "kg/cm²"}
